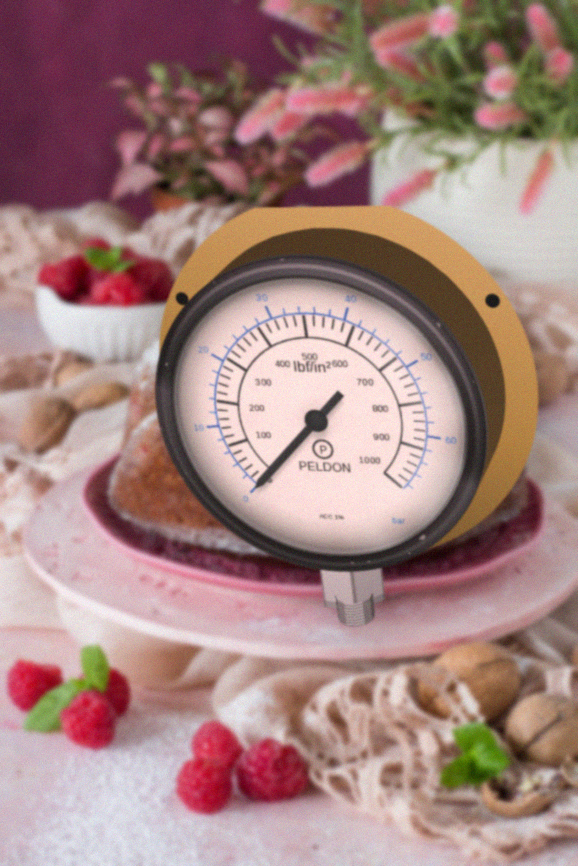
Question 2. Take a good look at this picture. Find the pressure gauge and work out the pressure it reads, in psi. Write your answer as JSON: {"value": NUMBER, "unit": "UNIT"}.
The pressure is {"value": 0, "unit": "psi"}
